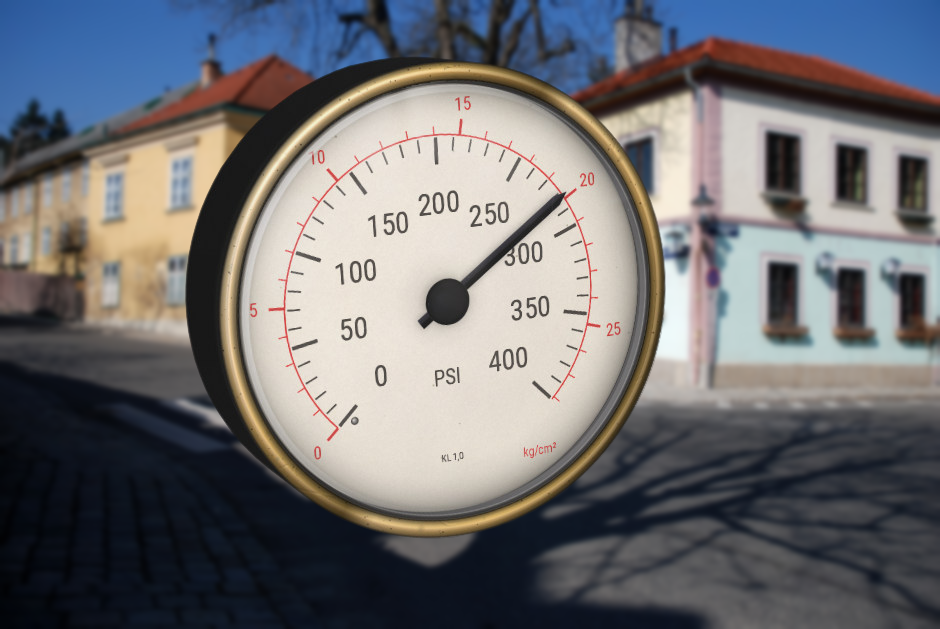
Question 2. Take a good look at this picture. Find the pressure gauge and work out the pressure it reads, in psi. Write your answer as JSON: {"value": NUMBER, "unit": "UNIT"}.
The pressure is {"value": 280, "unit": "psi"}
